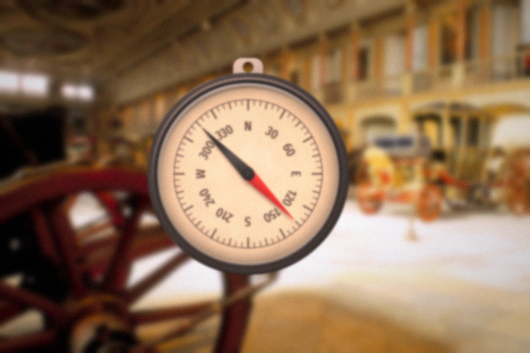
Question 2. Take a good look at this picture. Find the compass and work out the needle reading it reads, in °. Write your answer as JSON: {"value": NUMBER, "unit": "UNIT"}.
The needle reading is {"value": 135, "unit": "°"}
